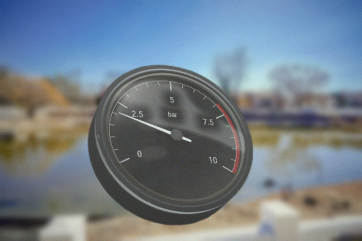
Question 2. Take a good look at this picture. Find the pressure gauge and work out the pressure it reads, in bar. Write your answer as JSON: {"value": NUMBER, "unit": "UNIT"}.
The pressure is {"value": 2, "unit": "bar"}
